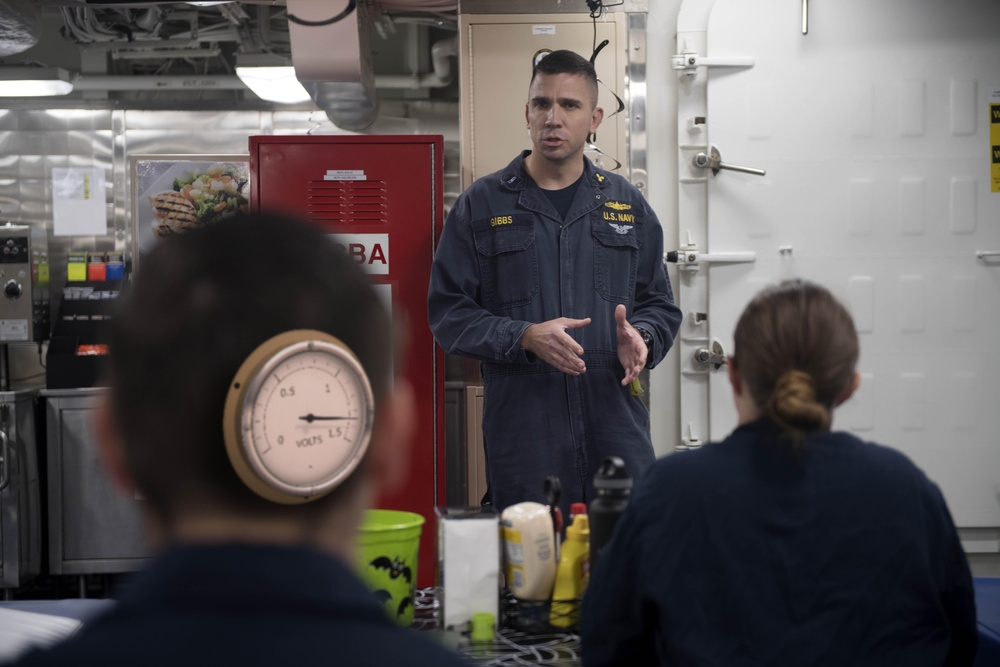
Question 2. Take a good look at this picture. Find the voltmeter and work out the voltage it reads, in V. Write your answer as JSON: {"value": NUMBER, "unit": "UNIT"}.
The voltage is {"value": 1.35, "unit": "V"}
